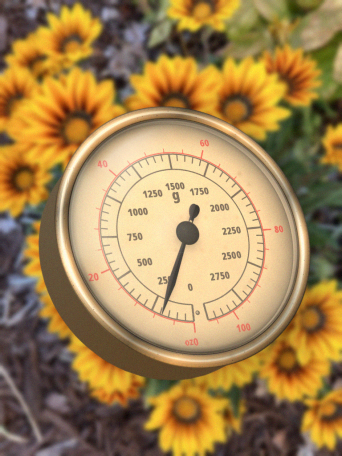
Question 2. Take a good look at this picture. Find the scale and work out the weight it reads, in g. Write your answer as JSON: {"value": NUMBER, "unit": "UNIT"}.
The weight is {"value": 200, "unit": "g"}
